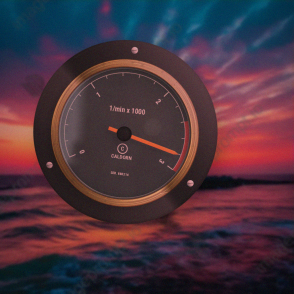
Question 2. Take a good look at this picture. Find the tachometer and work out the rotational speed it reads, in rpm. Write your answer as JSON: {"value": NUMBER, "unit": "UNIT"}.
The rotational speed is {"value": 2800, "unit": "rpm"}
